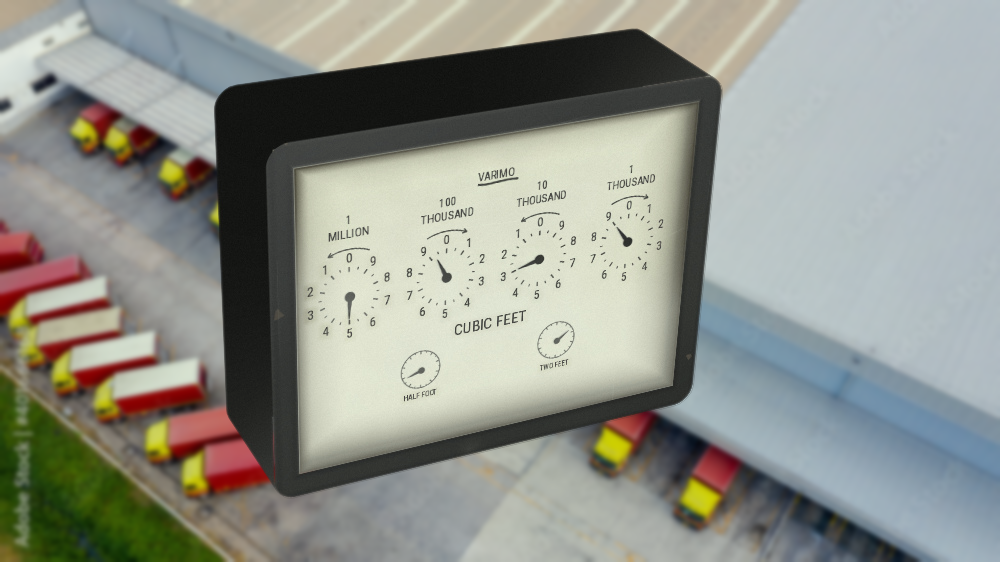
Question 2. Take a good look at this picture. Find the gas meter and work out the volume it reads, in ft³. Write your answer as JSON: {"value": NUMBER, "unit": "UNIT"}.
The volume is {"value": 492900, "unit": "ft³"}
